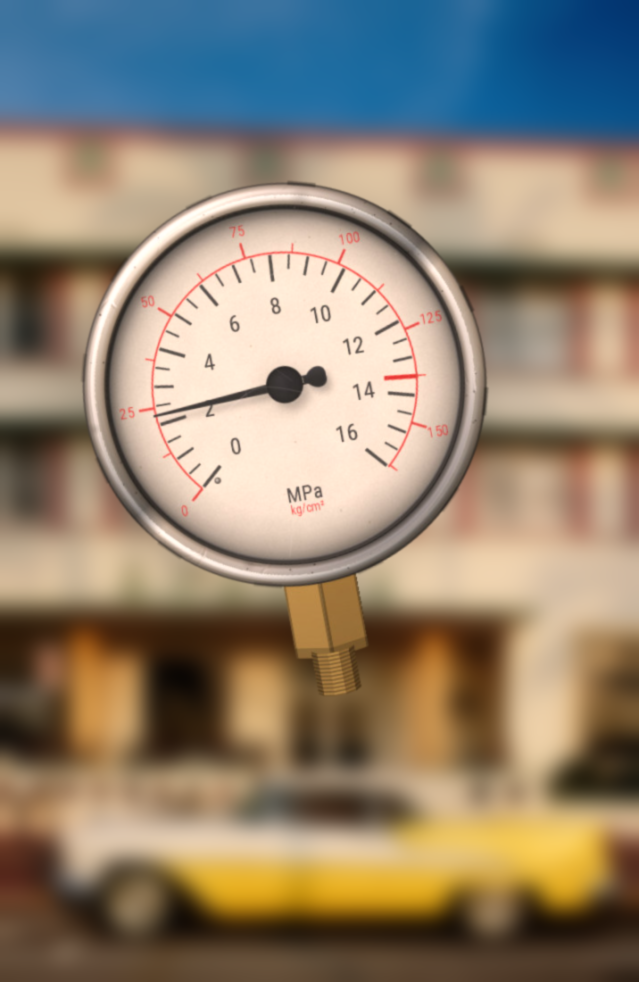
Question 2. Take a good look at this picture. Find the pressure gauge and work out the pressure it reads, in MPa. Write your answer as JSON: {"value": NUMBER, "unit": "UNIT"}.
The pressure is {"value": 2.25, "unit": "MPa"}
